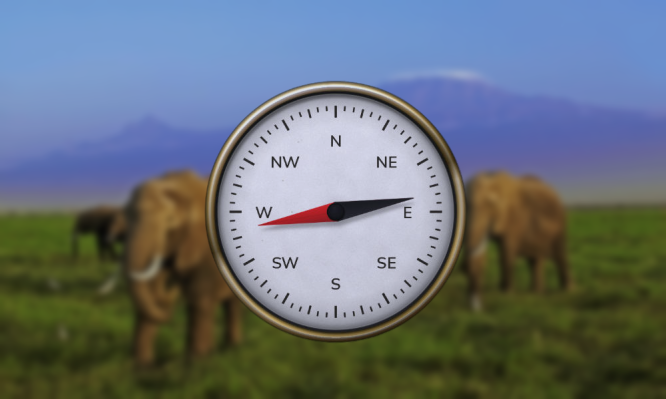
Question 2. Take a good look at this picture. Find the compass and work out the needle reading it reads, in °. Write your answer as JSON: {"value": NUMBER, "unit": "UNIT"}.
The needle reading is {"value": 260, "unit": "°"}
